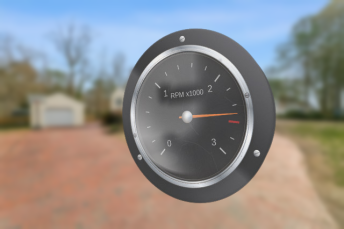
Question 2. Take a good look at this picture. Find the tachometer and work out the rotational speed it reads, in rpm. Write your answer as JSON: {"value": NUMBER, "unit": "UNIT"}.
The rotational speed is {"value": 2500, "unit": "rpm"}
